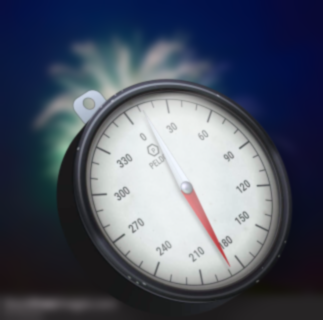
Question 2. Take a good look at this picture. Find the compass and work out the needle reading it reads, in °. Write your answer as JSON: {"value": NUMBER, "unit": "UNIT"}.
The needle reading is {"value": 190, "unit": "°"}
